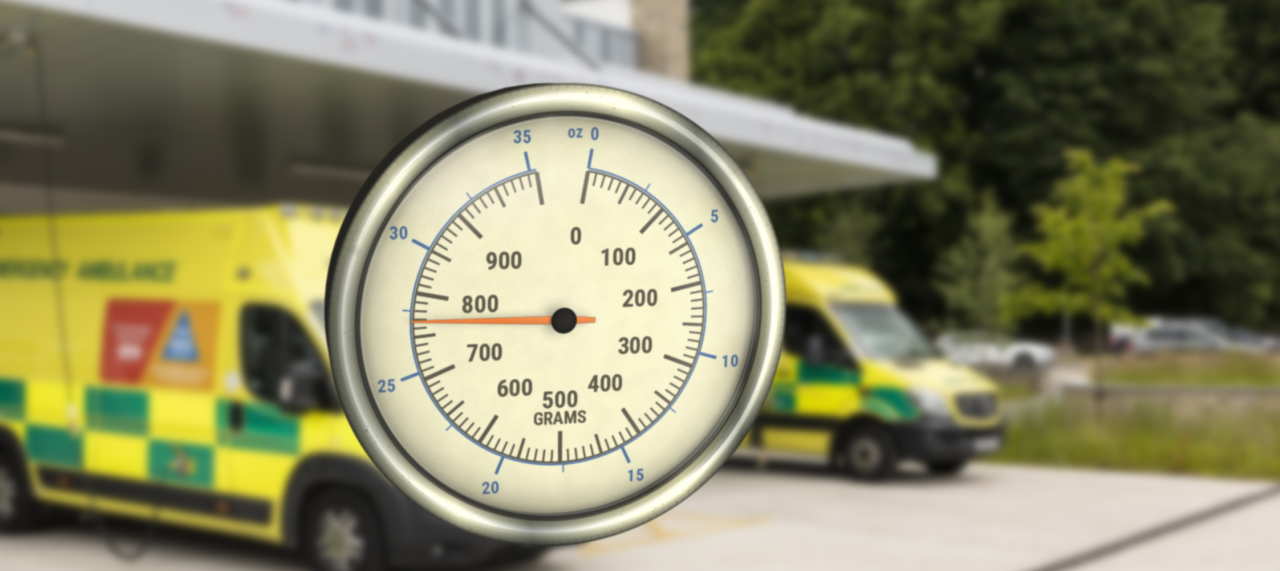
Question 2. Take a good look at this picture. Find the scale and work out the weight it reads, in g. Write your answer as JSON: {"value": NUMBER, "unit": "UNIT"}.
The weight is {"value": 770, "unit": "g"}
